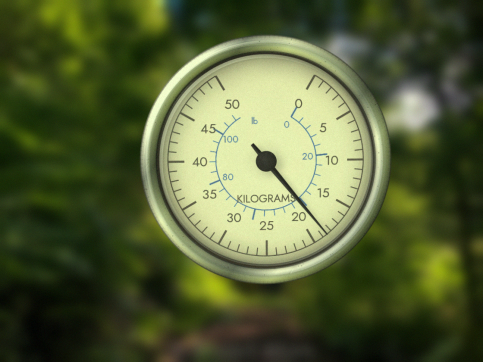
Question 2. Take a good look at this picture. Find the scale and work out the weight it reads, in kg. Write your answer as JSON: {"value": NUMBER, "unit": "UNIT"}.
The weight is {"value": 18.5, "unit": "kg"}
